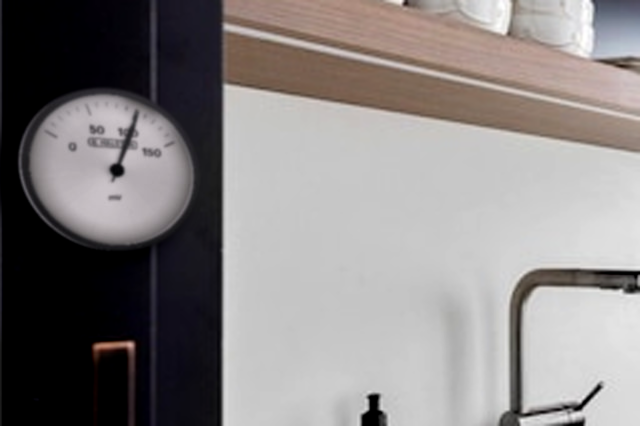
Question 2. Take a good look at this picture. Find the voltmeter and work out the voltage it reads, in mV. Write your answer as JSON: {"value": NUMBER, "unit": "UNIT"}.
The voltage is {"value": 100, "unit": "mV"}
